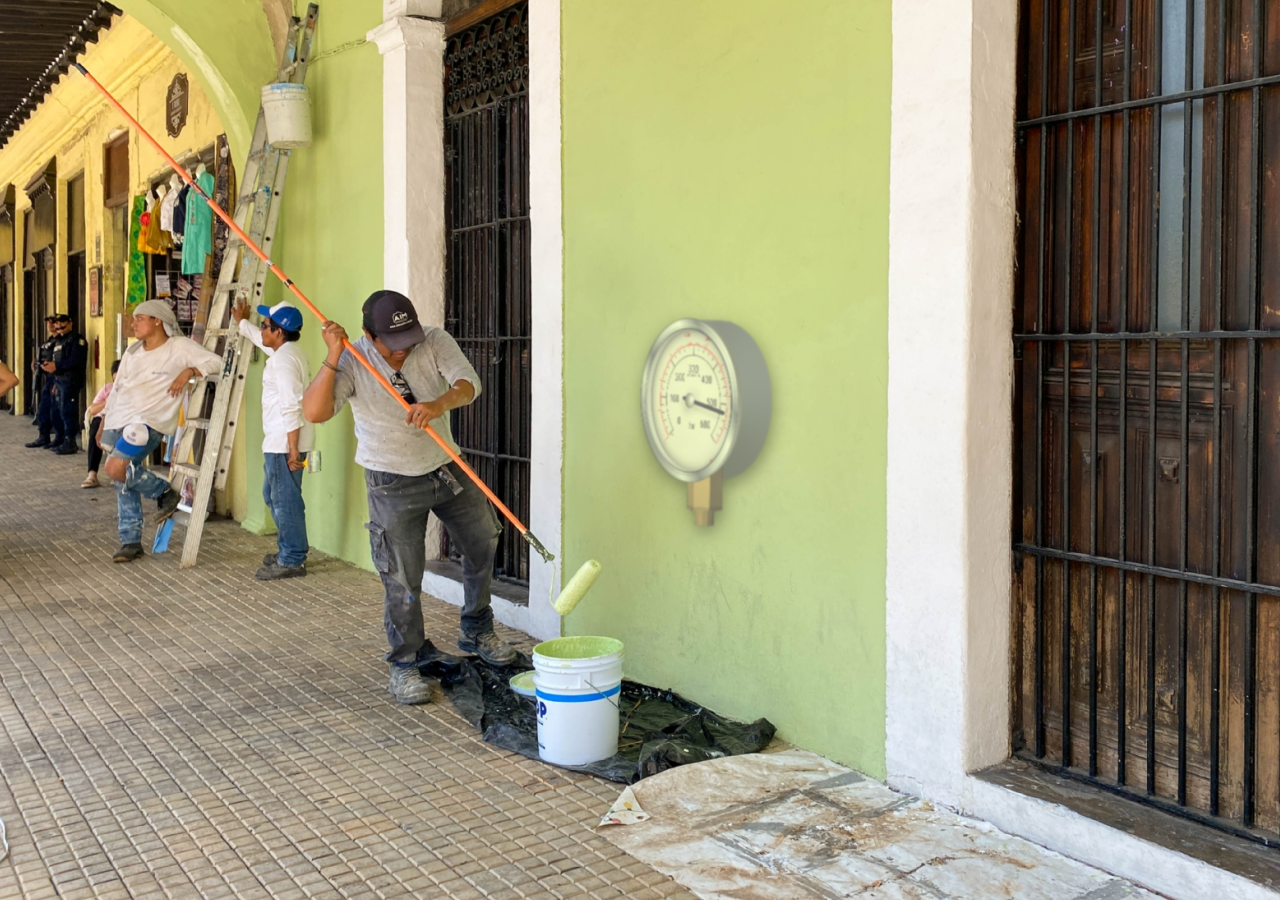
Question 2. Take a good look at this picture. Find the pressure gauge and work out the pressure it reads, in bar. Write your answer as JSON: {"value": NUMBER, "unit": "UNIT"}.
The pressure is {"value": 520, "unit": "bar"}
